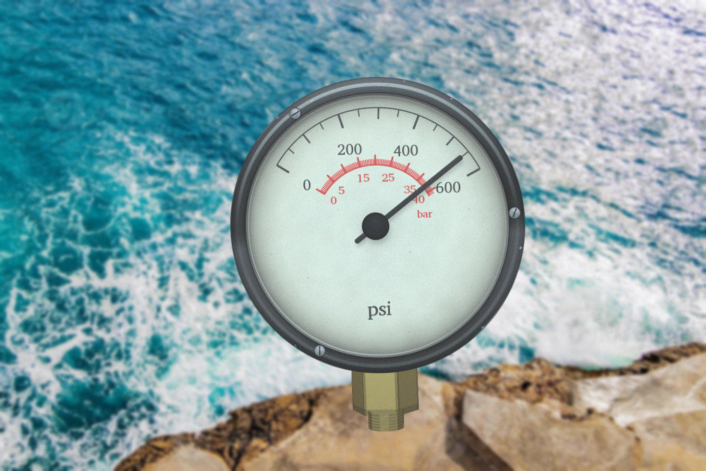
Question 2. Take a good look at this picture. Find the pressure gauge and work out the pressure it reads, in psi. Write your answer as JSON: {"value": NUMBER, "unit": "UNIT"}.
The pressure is {"value": 550, "unit": "psi"}
